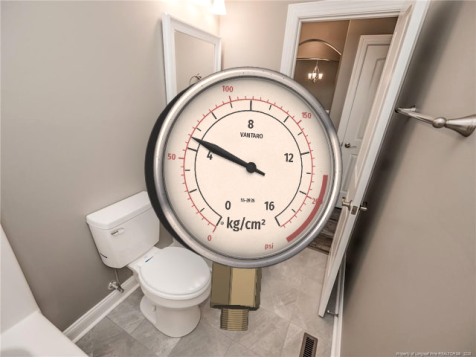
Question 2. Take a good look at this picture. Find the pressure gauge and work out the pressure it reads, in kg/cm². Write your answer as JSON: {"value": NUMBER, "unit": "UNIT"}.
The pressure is {"value": 4.5, "unit": "kg/cm²"}
